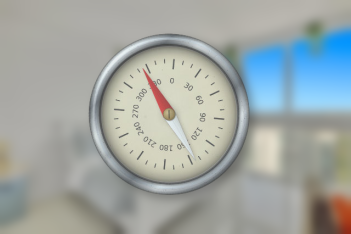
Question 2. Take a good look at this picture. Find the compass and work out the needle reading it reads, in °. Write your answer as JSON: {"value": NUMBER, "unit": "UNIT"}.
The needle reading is {"value": 325, "unit": "°"}
